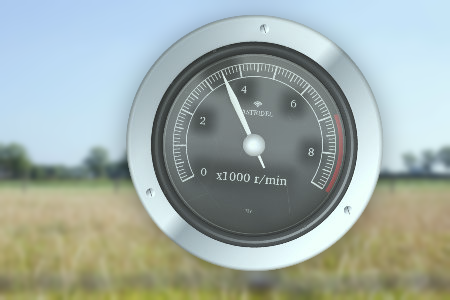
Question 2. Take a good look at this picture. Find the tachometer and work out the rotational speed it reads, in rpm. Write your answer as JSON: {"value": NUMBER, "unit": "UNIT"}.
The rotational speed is {"value": 3500, "unit": "rpm"}
